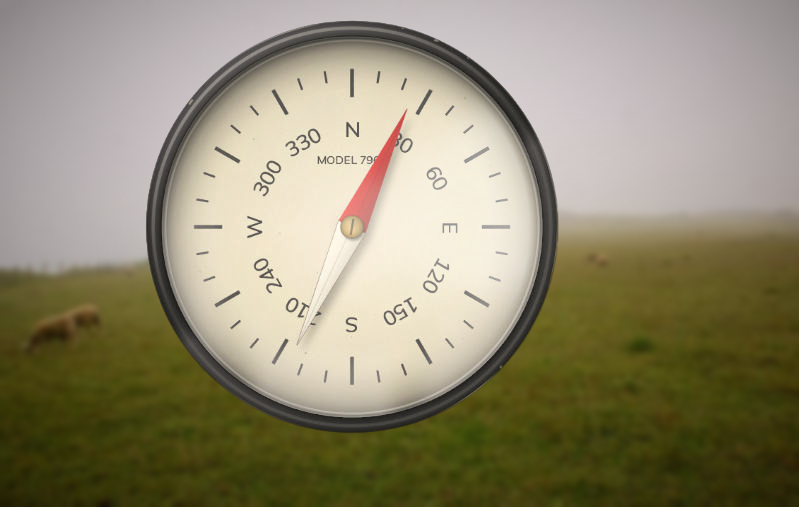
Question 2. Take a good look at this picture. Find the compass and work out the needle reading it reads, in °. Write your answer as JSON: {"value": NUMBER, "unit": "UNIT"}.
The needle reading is {"value": 25, "unit": "°"}
